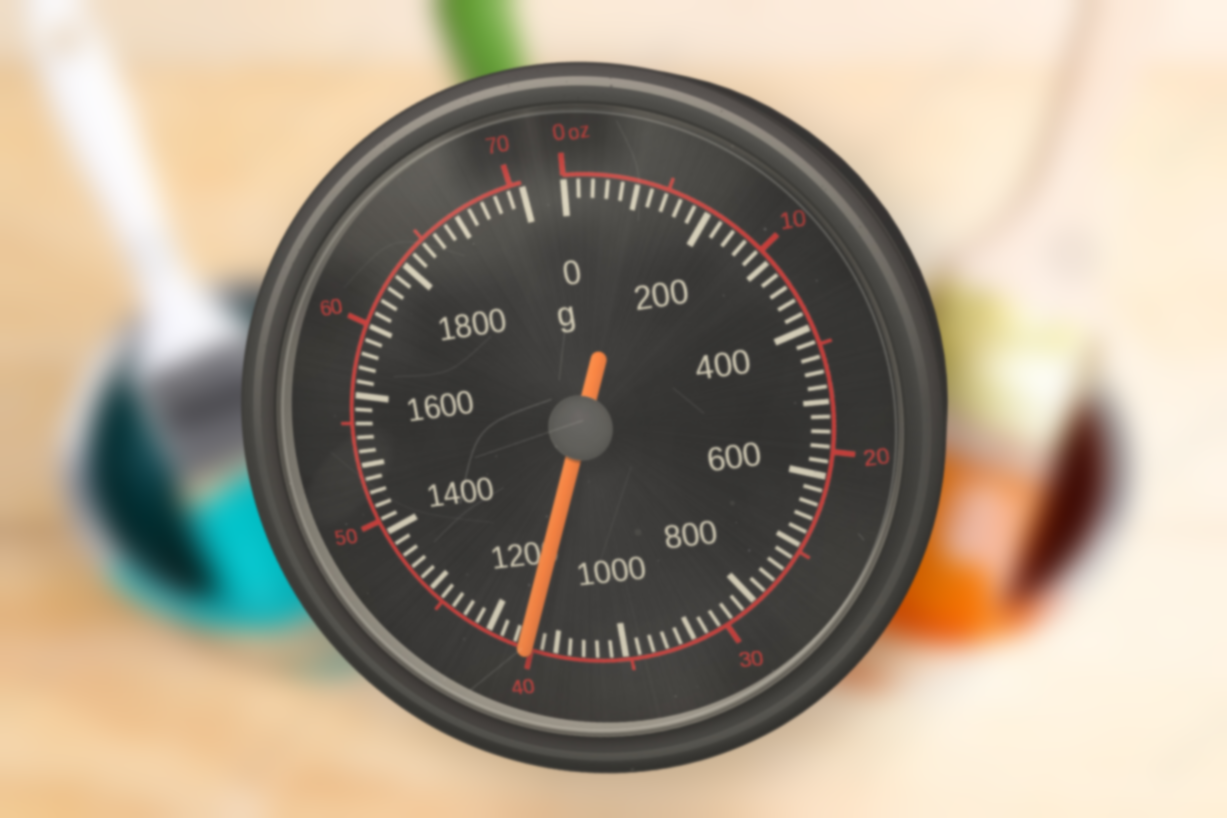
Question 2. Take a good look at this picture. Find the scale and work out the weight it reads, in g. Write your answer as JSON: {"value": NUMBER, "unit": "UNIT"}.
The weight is {"value": 1140, "unit": "g"}
